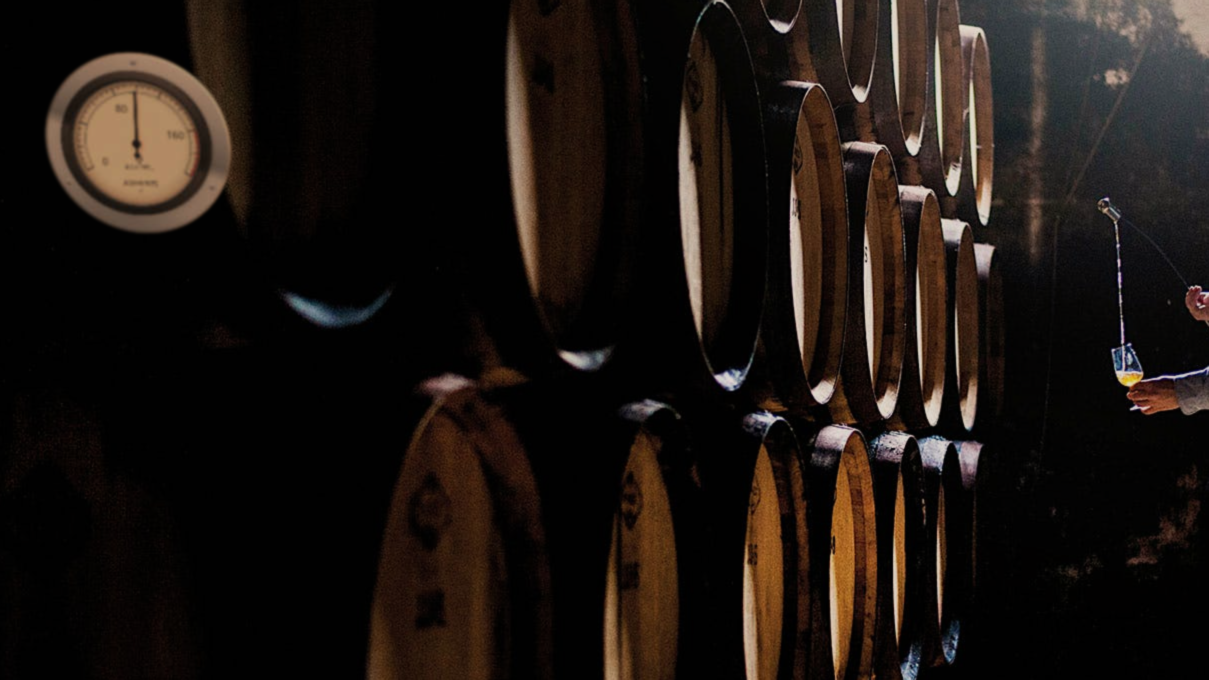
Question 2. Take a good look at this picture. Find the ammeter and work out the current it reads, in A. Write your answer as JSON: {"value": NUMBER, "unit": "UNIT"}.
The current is {"value": 100, "unit": "A"}
